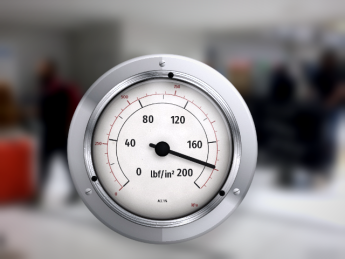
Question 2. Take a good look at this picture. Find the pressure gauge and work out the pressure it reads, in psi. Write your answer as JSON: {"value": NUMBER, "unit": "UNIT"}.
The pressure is {"value": 180, "unit": "psi"}
